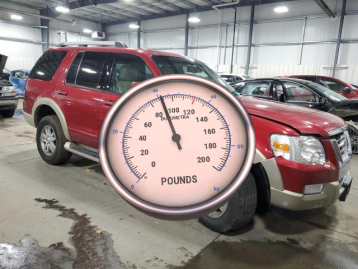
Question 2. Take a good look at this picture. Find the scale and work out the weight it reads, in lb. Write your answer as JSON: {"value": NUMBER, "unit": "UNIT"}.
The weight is {"value": 90, "unit": "lb"}
